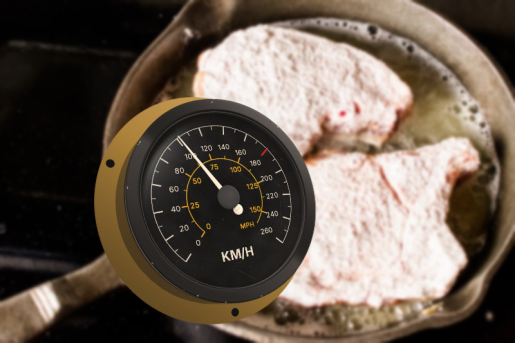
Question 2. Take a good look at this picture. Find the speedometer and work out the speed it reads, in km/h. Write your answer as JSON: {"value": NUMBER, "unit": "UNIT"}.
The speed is {"value": 100, "unit": "km/h"}
